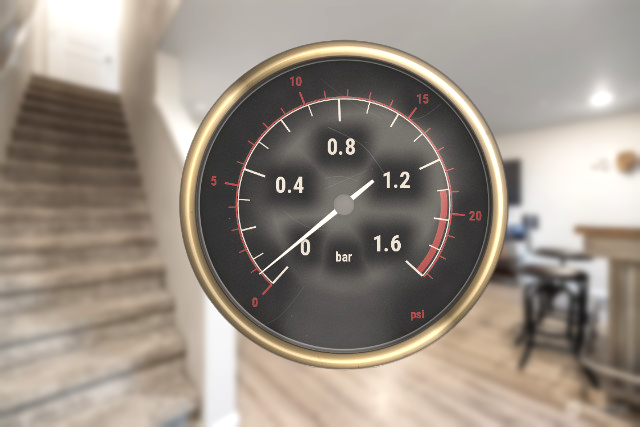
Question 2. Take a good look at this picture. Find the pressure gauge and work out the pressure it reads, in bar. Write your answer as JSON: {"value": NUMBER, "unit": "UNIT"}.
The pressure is {"value": 0.05, "unit": "bar"}
